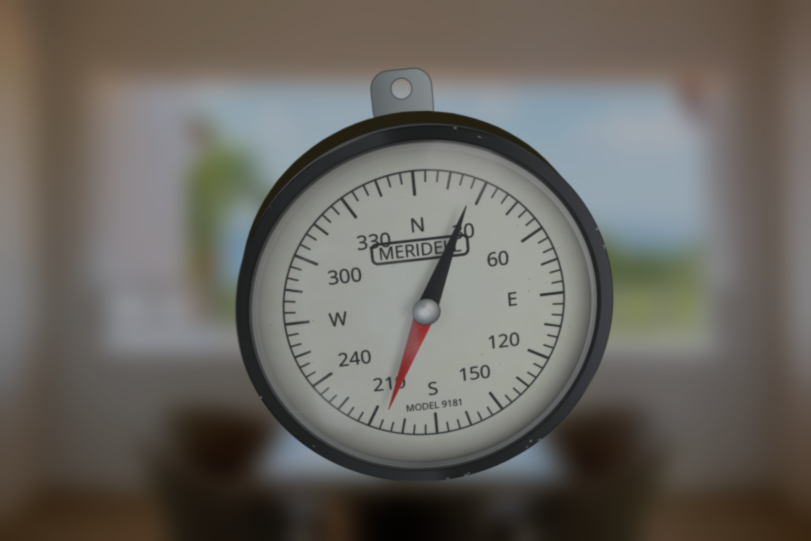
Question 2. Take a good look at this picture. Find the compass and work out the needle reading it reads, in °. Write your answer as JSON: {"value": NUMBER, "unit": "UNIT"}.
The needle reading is {"value": 205, "unit": "°"}
